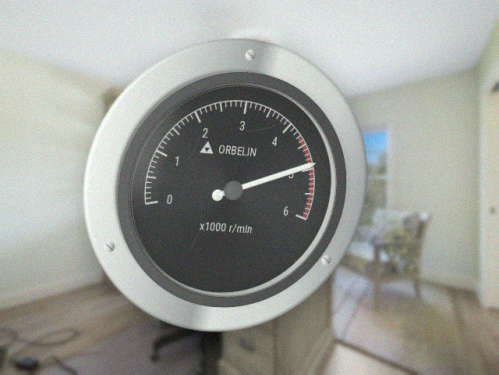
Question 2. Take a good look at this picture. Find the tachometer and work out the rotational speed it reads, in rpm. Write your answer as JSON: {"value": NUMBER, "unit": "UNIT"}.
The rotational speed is {"value": 4900, "unit": "rpm"}
